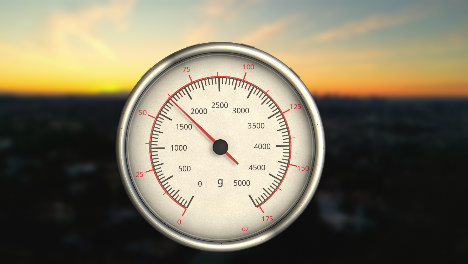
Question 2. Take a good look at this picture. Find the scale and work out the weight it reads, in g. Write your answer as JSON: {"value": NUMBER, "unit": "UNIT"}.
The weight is {"value": 1750, "unit": "g"}
